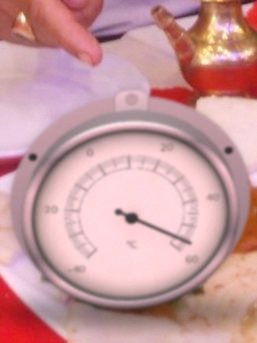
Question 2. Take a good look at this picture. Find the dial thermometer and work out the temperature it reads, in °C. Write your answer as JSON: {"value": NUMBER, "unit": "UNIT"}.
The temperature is {"value": 55, "unit": "°C"}
